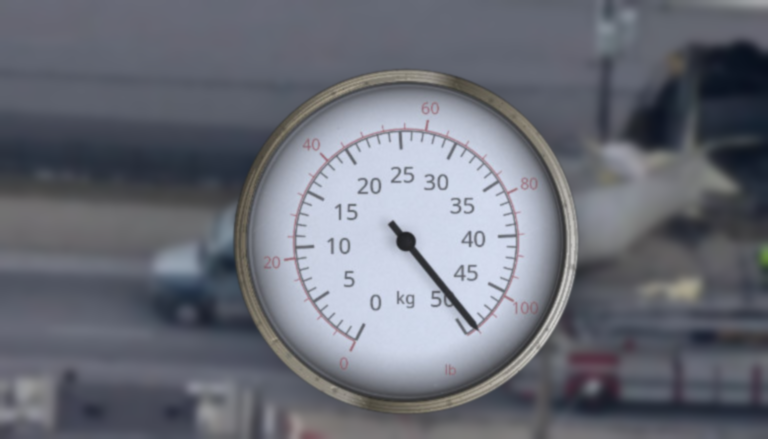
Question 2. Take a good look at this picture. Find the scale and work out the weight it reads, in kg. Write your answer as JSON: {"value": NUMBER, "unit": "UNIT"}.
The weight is {"value": 49, "unit": "kg"}
